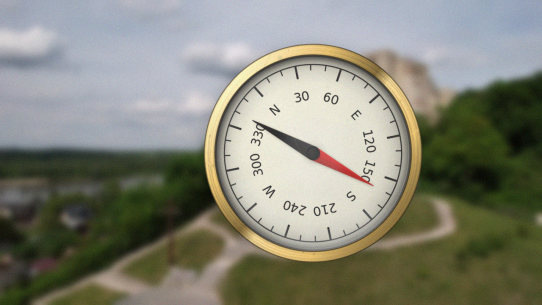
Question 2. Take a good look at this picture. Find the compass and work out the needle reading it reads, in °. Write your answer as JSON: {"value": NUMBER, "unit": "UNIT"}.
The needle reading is {"value": 160, "unit": "°"}
